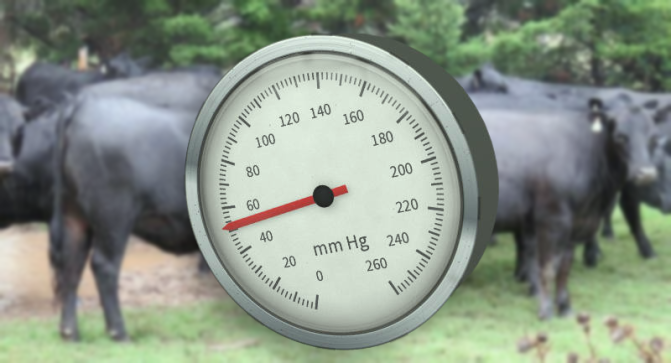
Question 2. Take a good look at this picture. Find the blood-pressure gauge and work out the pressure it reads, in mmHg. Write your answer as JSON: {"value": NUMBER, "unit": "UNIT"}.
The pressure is {"value": 52, "unit": "mmHg"}
